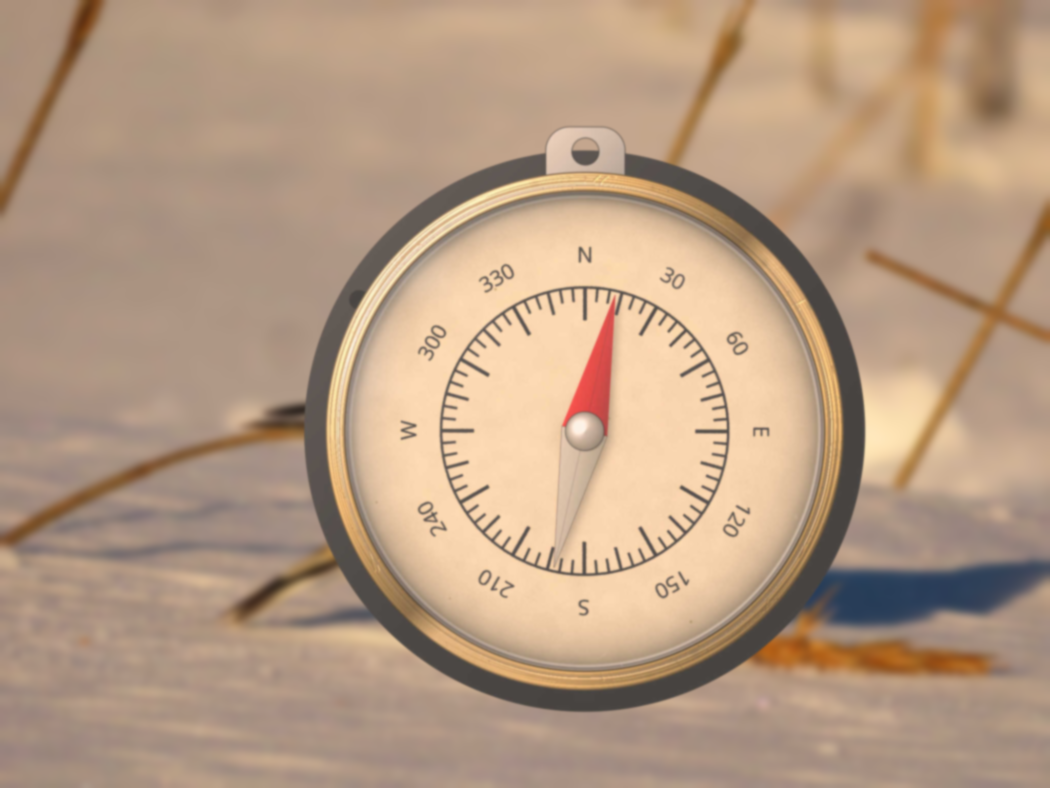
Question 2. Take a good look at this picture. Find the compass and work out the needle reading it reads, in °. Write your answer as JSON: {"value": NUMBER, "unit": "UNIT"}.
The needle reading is {"value": 12.5, "unit": "°"}
